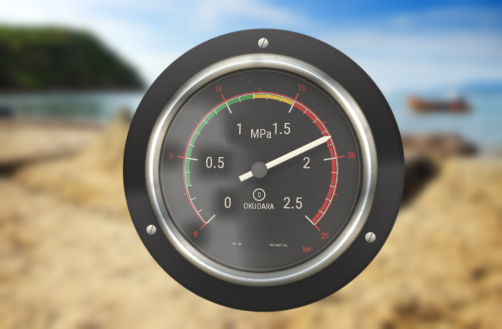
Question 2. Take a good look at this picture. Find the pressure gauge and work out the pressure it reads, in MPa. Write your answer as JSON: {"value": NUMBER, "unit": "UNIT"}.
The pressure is {"value": 1.85, "unit": "MPa"}
